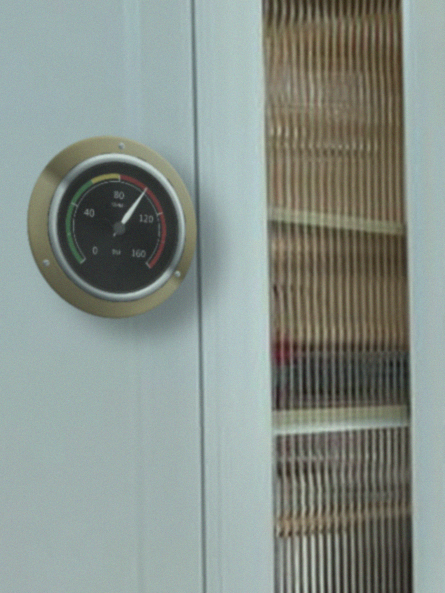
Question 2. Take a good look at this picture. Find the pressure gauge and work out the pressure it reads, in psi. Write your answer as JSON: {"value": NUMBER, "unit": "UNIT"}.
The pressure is {"value": 100, "unit": "psi"}
